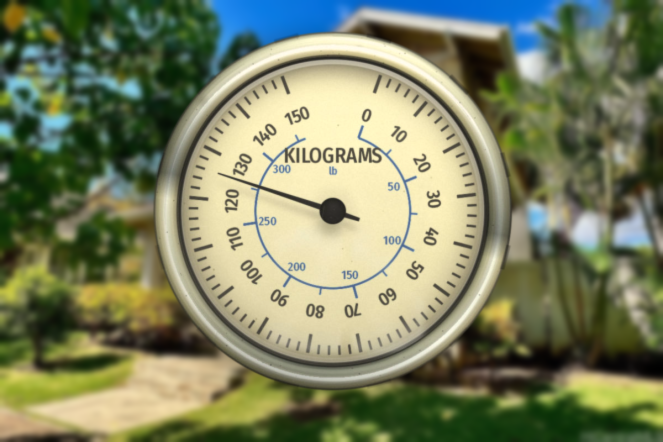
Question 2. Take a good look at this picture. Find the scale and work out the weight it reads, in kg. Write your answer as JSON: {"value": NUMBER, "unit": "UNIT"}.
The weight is {"value": 126, "unit": "kg"}
